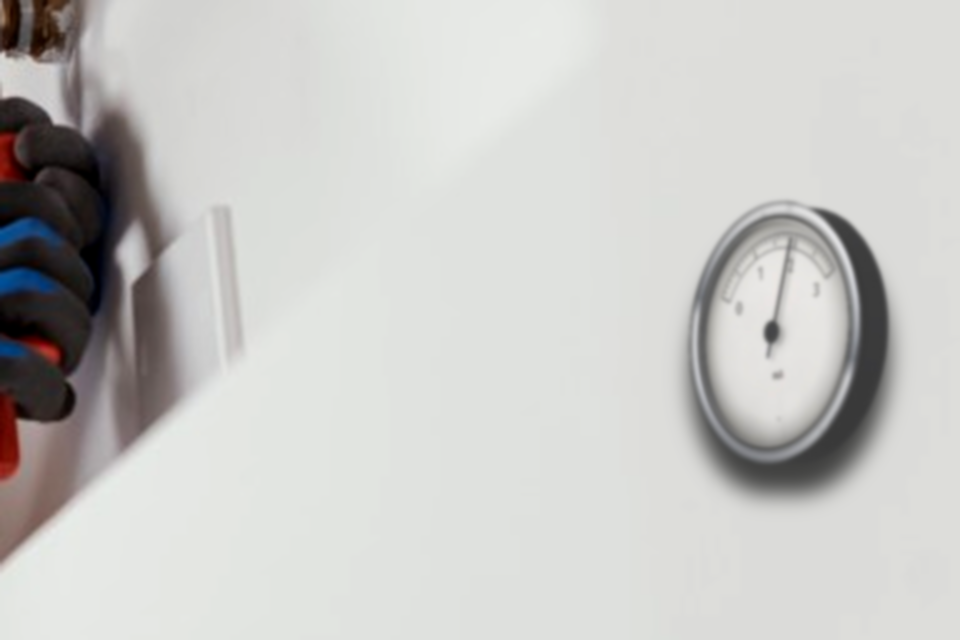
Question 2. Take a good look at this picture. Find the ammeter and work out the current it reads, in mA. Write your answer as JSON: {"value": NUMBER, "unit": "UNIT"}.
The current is {"value": 2, "unit": "mA"}
